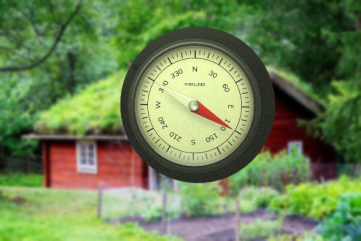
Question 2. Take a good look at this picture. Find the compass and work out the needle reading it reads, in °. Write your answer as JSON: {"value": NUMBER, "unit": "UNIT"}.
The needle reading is {"value": 120, "unit": "°"}
